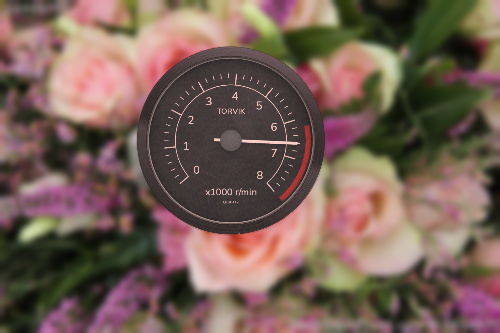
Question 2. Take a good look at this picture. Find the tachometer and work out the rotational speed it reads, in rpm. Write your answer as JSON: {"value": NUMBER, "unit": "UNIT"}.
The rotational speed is {"value": 6600, "unit": "rpm"}
